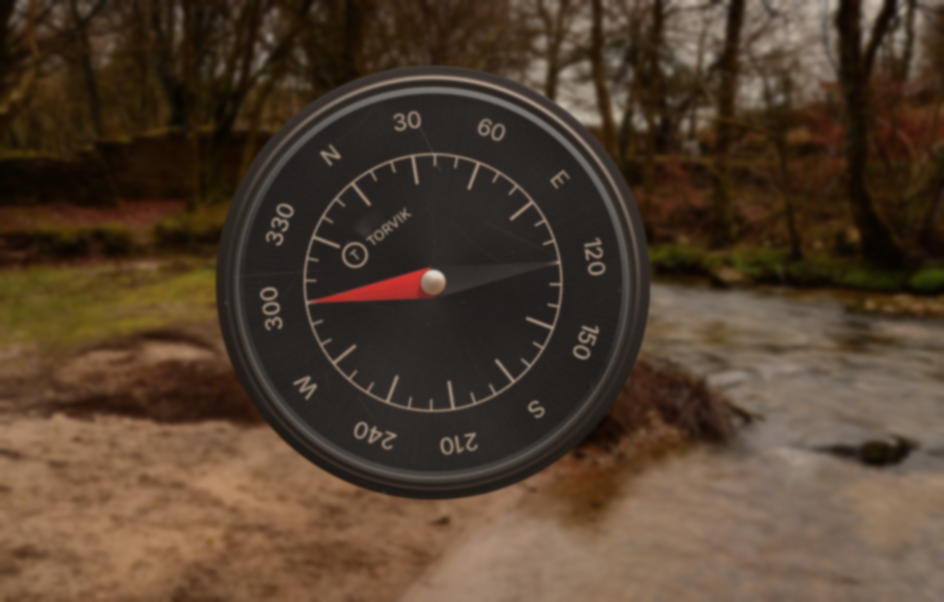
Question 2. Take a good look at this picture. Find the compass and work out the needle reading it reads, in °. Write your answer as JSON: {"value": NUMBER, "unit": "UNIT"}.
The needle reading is {"value": 300, "unit": "°"}
